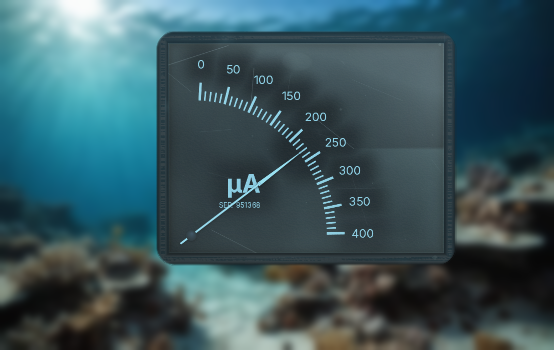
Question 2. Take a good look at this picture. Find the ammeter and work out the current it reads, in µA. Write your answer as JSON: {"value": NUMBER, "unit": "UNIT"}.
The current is {"value": 230, "unit": "µA"}
